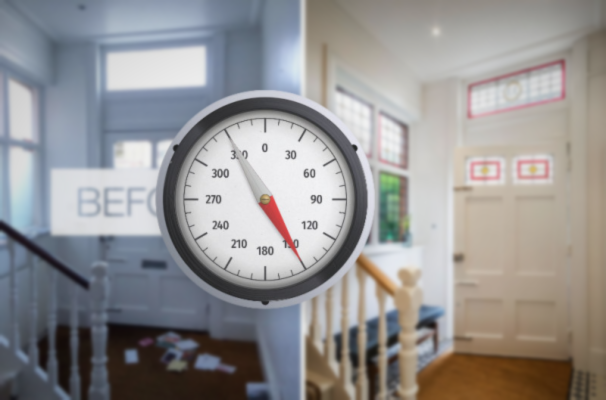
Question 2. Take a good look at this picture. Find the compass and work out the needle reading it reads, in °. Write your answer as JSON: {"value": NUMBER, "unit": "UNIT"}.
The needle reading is {"value": 150, "unit": "°"}
